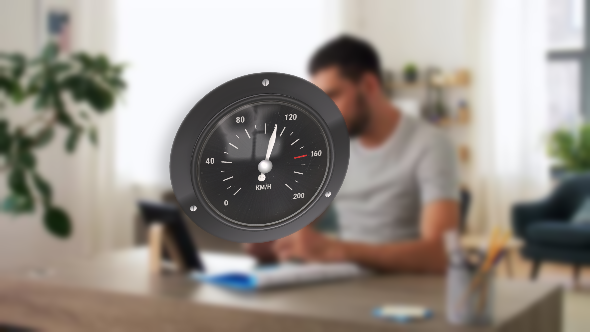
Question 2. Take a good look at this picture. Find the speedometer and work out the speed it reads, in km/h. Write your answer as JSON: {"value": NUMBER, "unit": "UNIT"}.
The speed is {"value": 110, "unit": "km/h"}
